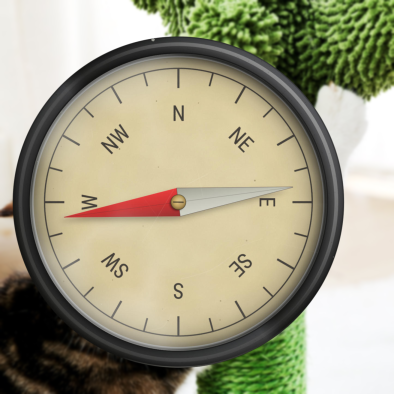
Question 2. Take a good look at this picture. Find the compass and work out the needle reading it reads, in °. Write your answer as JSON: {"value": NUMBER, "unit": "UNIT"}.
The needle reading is {"value": 262.5, "unit": "°"}
